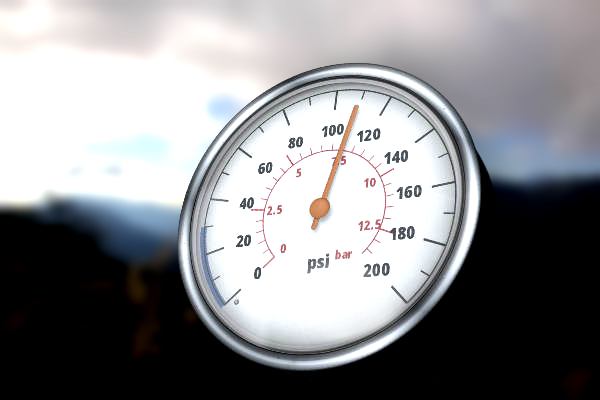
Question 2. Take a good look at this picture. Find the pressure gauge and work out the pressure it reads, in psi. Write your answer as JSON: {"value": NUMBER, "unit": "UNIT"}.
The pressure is {"value": 110, "unit": "psi"}
